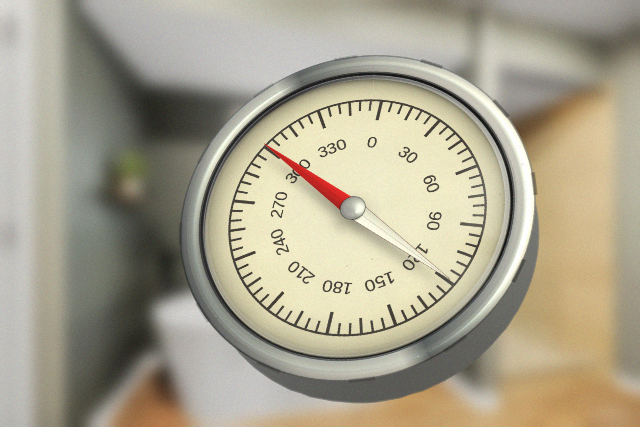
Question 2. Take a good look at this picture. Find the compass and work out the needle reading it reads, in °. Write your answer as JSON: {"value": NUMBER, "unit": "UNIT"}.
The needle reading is {"value": 300, "unit": "°"}
